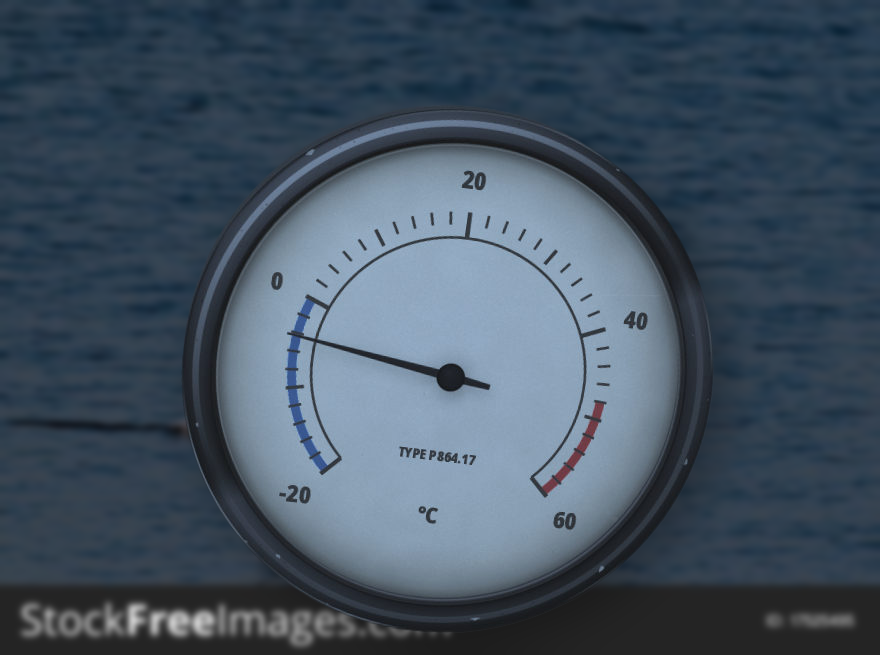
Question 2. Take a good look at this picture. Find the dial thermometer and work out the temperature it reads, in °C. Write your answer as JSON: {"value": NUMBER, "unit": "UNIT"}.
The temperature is {"value": -4, "unit": "°C"}
